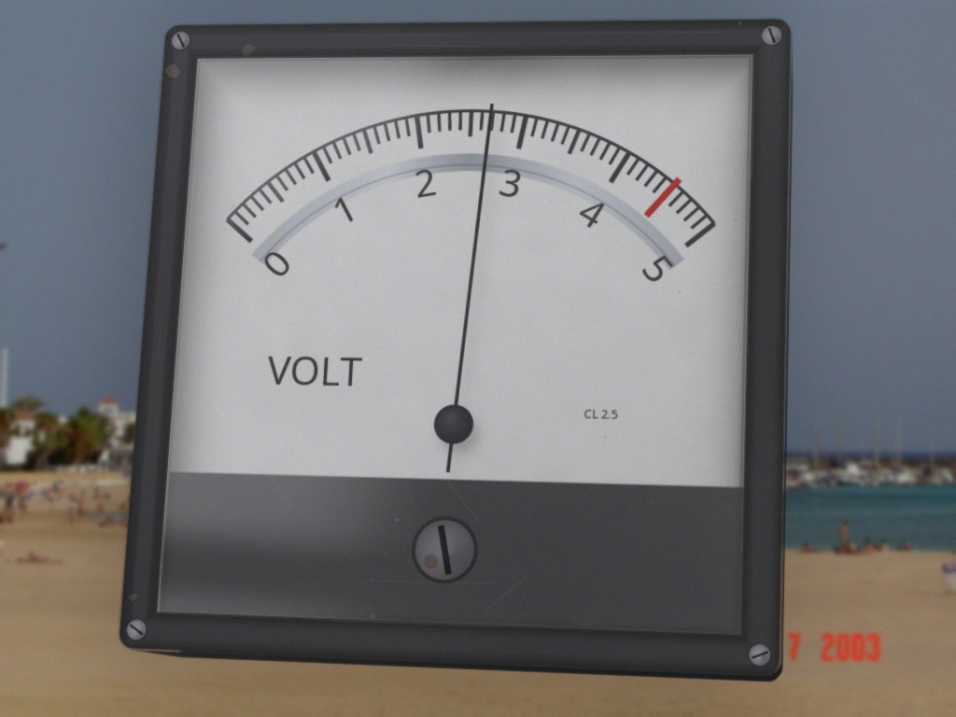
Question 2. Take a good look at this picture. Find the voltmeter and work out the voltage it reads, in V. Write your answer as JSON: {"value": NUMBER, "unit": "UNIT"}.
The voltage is {"value": 2.7, "unit": "V"}
